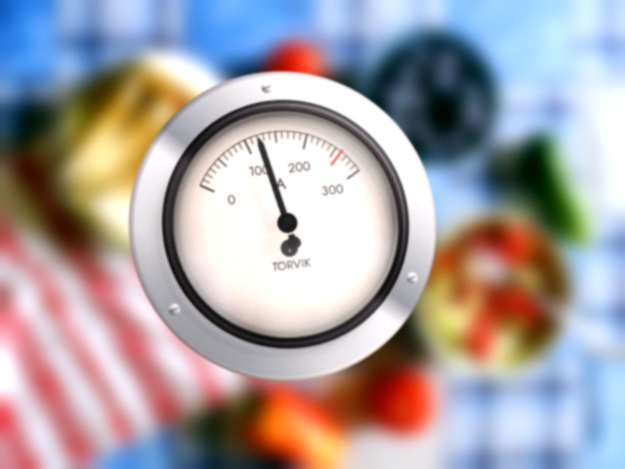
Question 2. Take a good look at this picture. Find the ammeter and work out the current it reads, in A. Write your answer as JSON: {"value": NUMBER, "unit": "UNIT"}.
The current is {"value": 120, "unit": "A"}
